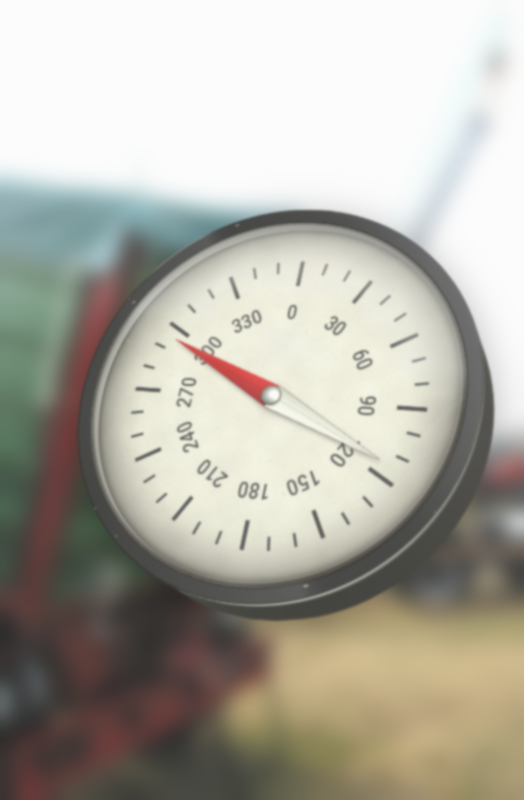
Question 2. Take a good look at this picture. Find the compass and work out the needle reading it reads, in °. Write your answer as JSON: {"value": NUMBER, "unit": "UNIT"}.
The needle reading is {"value": 295, "unit": "°"}
